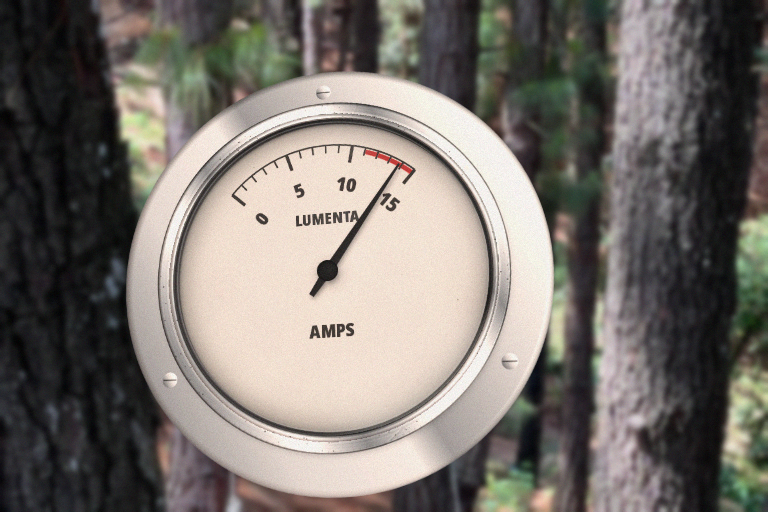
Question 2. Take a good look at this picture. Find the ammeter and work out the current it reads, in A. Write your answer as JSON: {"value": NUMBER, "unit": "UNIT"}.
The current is {"value": 14, "unit": "A"}
